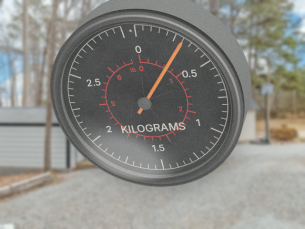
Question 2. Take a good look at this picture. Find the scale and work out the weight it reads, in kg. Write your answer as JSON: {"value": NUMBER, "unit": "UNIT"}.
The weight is {"value": 0.3, "unit": "kg"}
